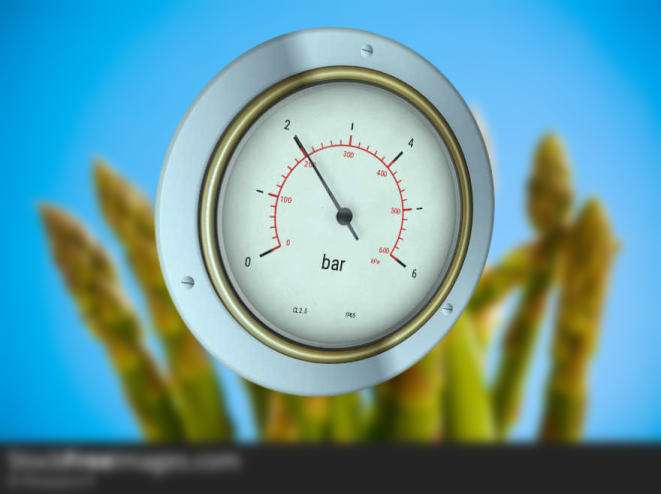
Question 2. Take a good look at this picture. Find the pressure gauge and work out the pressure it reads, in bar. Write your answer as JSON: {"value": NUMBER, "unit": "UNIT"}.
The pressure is {"value": 2, "unit": "bar"}
